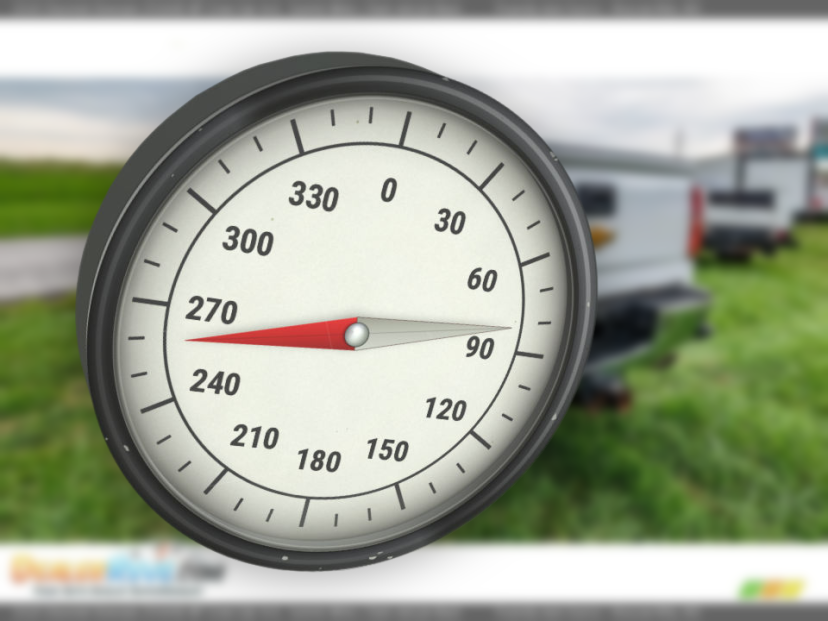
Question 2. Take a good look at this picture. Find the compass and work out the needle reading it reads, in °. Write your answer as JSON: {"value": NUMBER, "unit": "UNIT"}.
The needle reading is {"value": 260, "unit": "°"}
